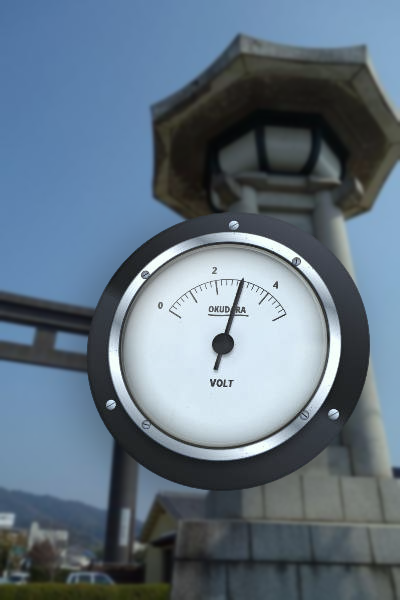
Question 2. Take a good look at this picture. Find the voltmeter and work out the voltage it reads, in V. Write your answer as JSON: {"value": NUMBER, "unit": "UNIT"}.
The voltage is {"value": 3, "unit": "V"}
